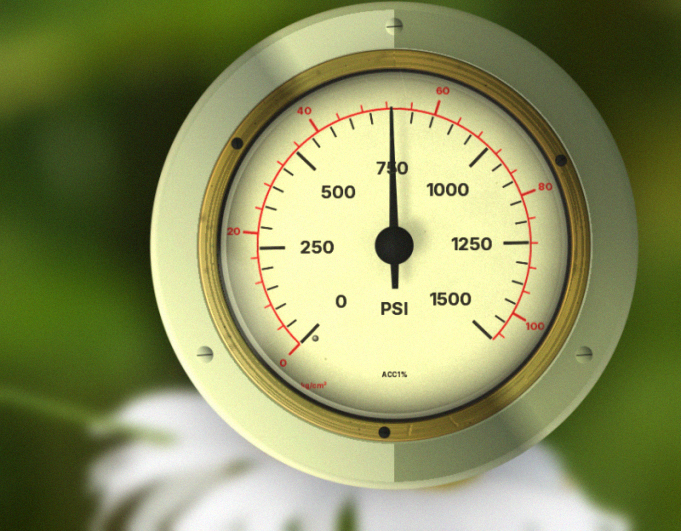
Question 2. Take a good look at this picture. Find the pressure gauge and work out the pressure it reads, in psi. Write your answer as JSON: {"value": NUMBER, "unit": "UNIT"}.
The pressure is {"value": 750, "unit": "psi"}
